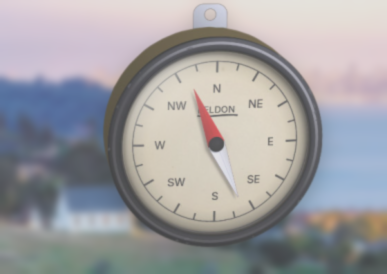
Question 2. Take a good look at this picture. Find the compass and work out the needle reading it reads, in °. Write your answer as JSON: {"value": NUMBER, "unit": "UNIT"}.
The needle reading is {"value": 337.5, "unit": "°"}
